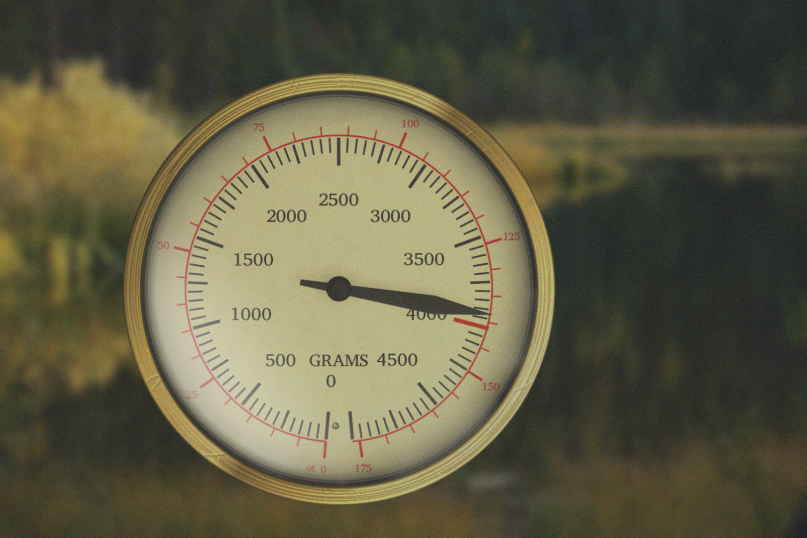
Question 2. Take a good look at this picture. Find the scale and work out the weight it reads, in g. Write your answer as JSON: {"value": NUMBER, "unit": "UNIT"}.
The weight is {"value": 3925, "unit": "g"}
